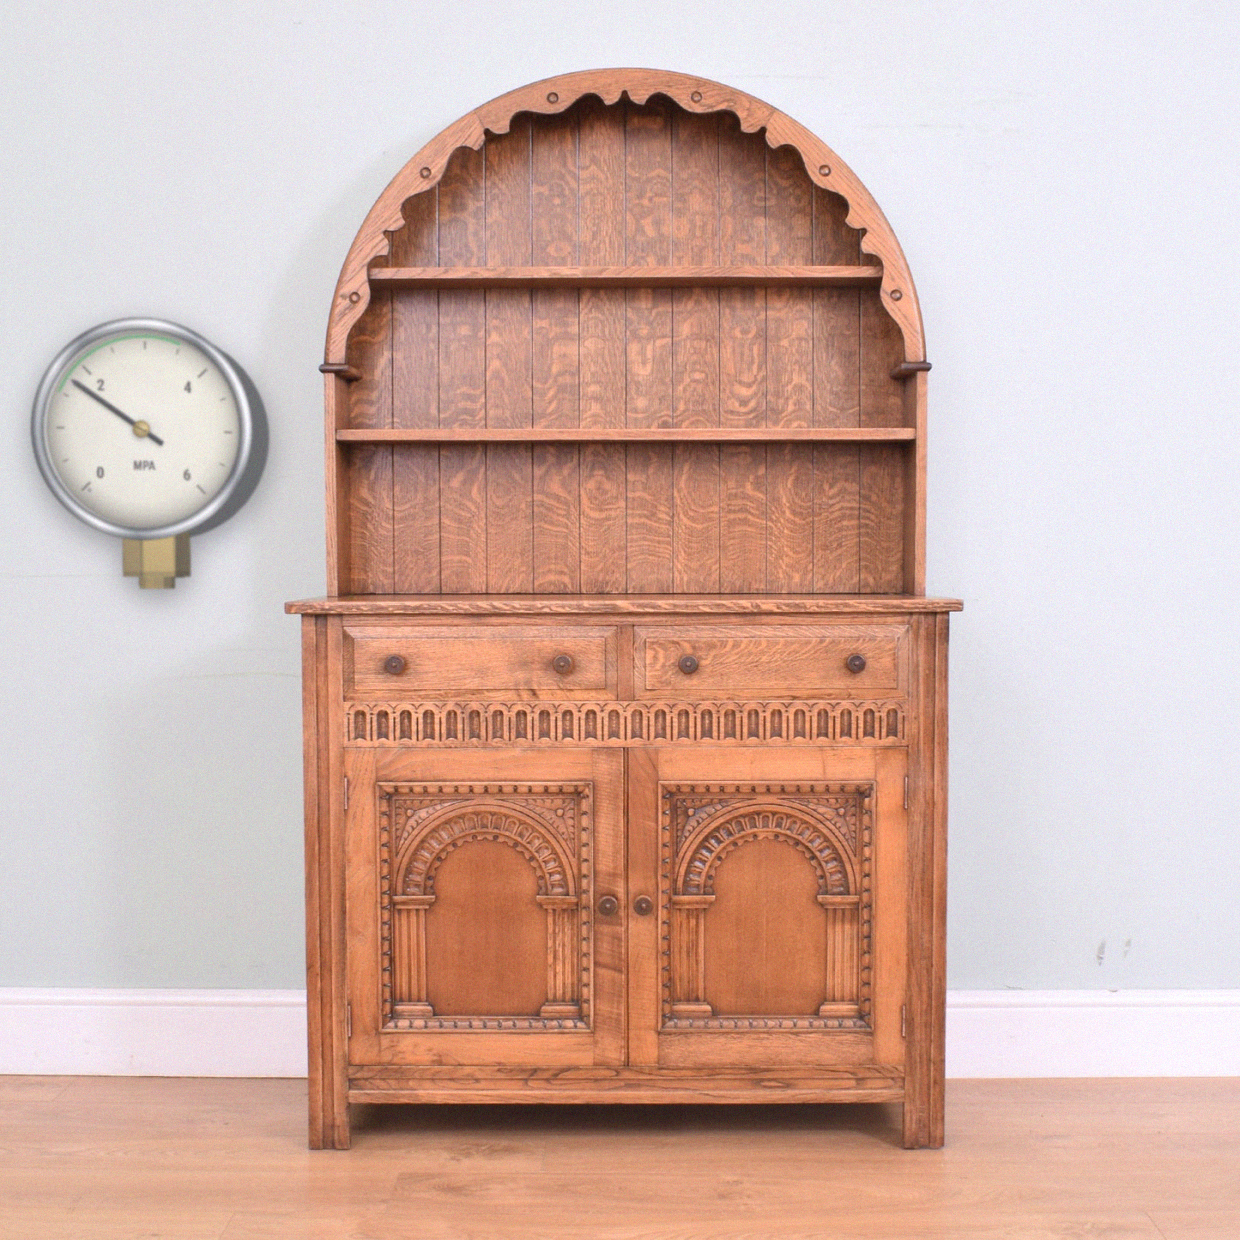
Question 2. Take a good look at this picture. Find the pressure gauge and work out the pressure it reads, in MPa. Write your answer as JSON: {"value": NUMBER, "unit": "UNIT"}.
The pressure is {"value": 1.75, "unit": "MPa"}
